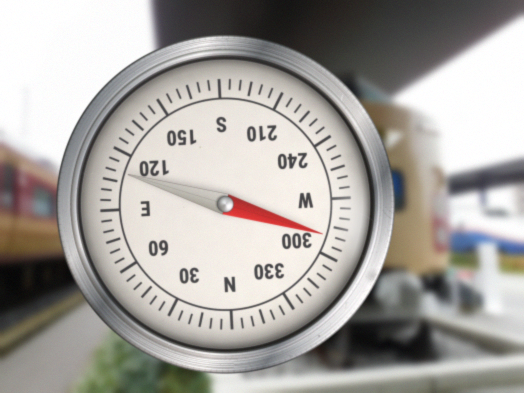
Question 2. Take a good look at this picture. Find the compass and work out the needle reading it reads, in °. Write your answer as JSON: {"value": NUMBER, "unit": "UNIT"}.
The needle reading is {"value": 290, "unit": "°"}
